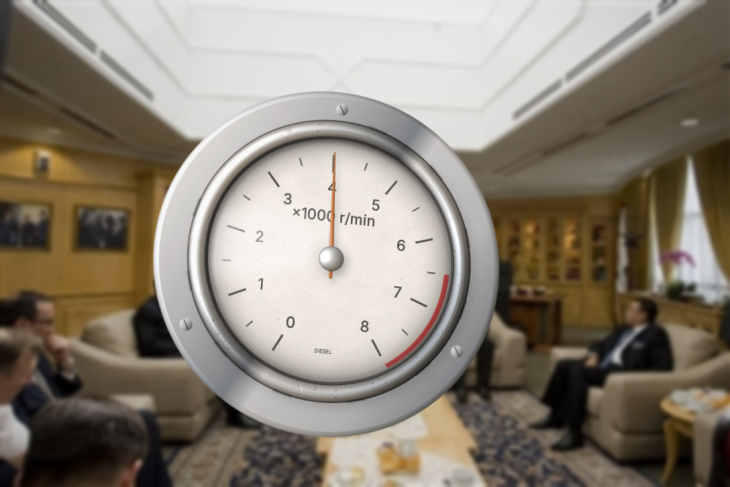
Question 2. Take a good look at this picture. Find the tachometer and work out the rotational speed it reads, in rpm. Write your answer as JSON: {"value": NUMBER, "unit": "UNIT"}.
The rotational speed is {"value": 4000, "unit": "rpm"}
